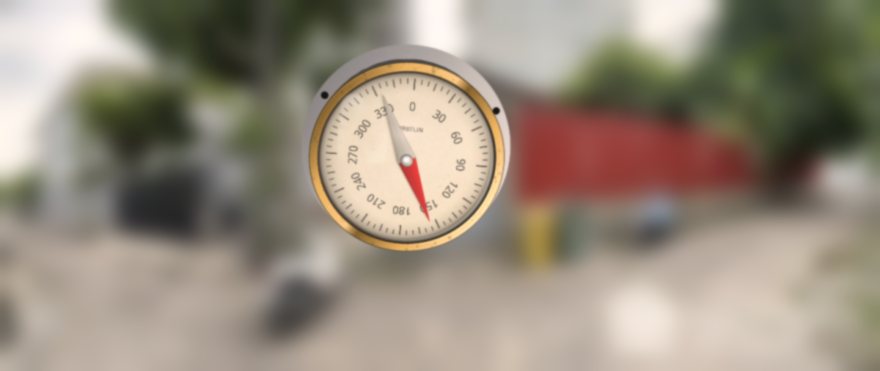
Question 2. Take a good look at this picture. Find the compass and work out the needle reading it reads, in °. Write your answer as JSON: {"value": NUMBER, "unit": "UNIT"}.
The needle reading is {"value": 155, "unit": "°"}
